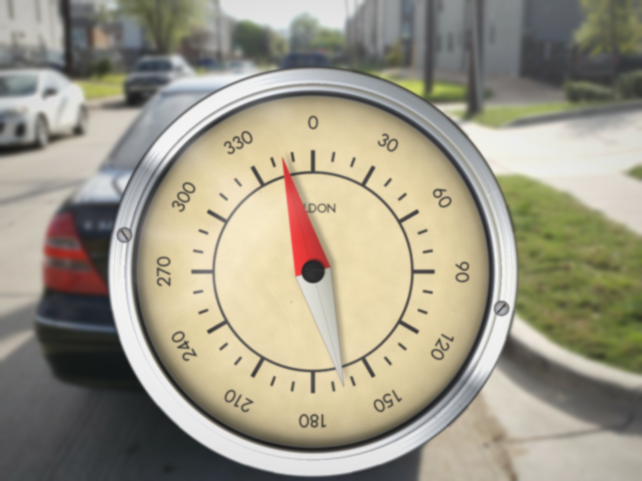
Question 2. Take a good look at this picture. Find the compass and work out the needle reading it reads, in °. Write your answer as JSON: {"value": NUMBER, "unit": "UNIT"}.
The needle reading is {"value": 345, "unit": "°"}
